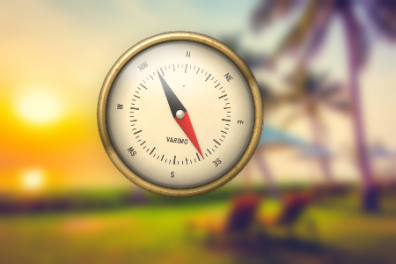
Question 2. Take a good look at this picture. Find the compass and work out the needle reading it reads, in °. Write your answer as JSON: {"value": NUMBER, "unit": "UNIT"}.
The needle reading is {"value": 145, "unit": "°"}
